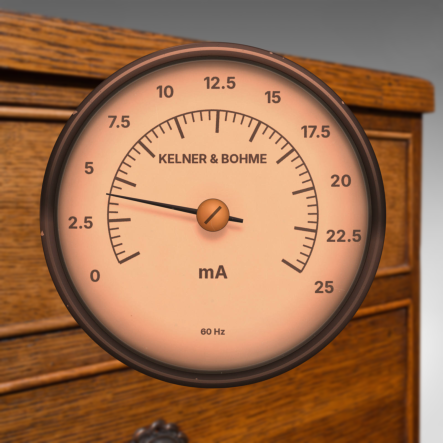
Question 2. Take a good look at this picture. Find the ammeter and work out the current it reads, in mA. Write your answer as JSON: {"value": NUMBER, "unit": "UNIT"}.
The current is {"value": 4, "unit": "mA"}
